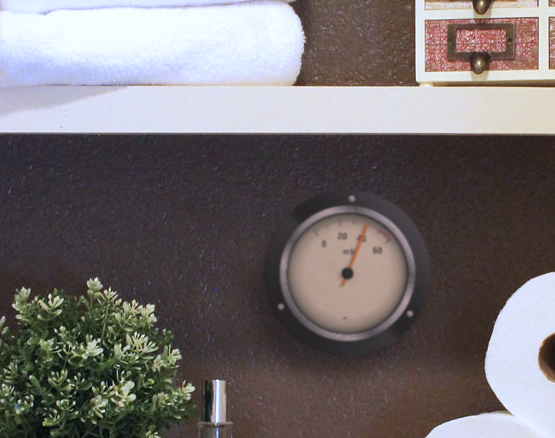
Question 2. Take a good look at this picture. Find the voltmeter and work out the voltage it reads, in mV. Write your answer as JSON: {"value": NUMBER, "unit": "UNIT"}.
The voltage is {"value": 40, "unit": "mV"}
